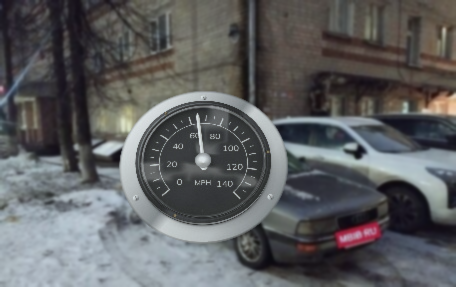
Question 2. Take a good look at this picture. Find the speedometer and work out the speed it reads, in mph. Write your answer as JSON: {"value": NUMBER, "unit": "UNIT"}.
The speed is {"value": 65, "unit": "mph"}
